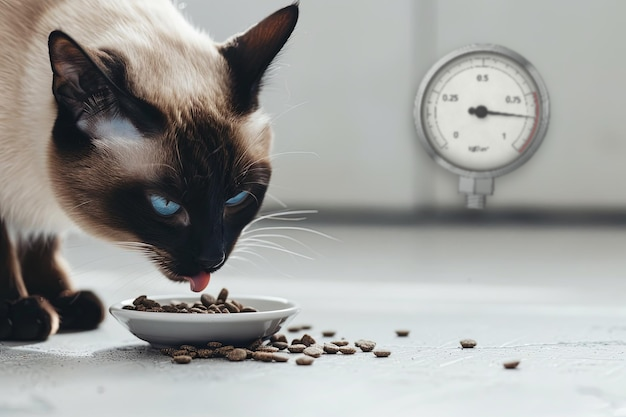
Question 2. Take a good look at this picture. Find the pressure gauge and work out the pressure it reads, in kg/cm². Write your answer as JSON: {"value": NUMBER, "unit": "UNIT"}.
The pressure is {"value": 0.85, "unit": "kg/cm²"}
